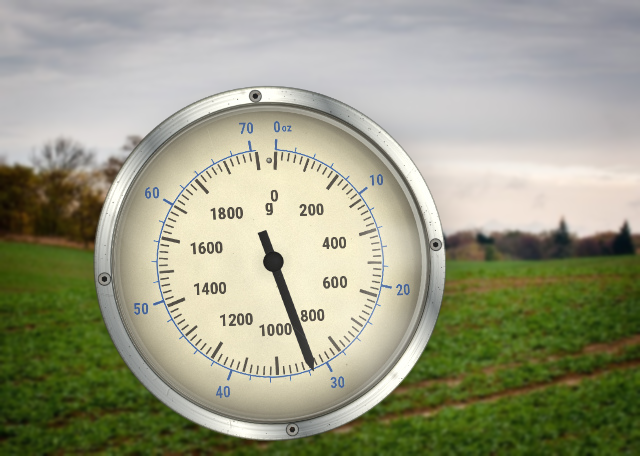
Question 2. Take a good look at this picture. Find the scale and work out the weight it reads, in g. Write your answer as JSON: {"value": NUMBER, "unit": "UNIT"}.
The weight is {"value": 900, "unit": "g"}
